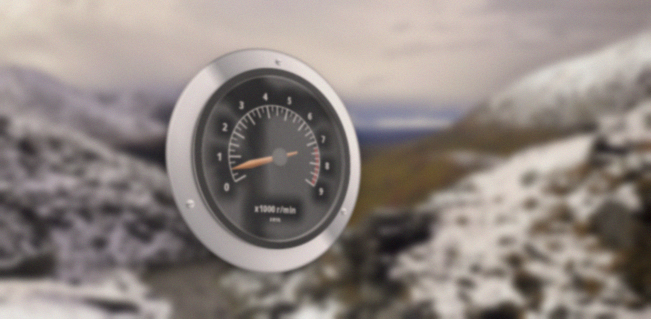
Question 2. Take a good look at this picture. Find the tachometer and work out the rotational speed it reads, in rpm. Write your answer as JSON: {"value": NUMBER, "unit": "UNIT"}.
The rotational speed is {"value": 500, "unit": "rpm"}
